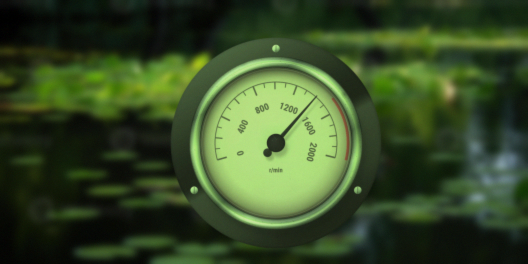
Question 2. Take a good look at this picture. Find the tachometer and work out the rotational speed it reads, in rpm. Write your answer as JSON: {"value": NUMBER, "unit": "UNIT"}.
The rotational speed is {"value": 1400, "unit": "rpm"}
